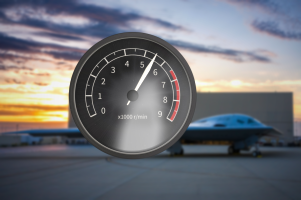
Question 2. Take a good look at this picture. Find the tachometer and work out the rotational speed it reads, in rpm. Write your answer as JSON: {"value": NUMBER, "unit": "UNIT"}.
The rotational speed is {"value": 5500, "unit": "rpm"}
